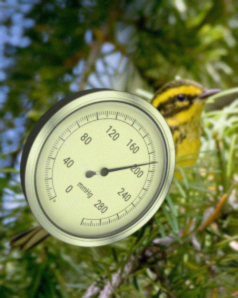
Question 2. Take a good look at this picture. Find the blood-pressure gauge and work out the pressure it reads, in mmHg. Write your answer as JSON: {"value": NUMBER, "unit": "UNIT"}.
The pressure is {"value": 190, "unit": "mmHg"}
